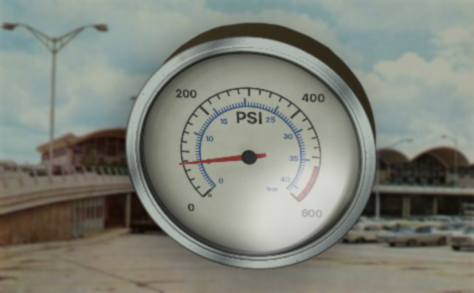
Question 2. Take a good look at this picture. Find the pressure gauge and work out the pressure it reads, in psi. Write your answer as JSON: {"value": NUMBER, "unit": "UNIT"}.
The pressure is {"value": 80, "unit": "psi"}
